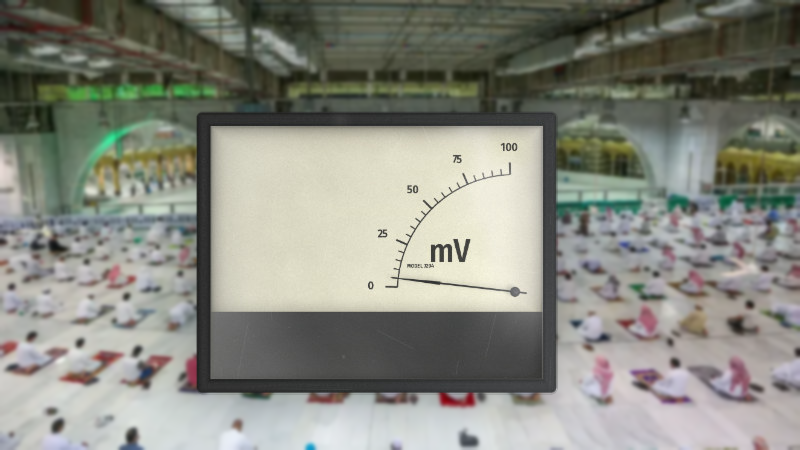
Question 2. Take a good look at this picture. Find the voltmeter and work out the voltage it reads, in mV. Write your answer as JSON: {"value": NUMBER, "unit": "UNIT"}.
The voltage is {"value": 5, "unit": "mV"}
